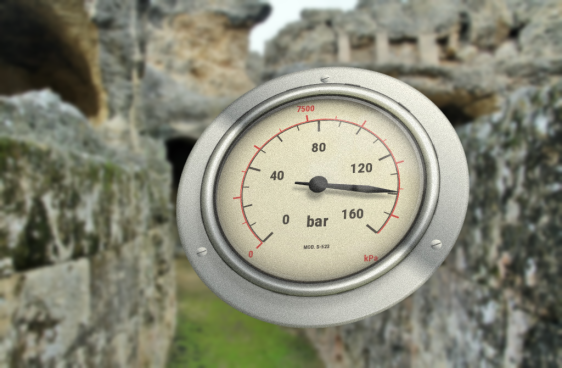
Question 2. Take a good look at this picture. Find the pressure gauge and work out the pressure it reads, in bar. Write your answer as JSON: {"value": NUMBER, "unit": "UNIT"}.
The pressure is {"value": 140, "unit": "bar"}
